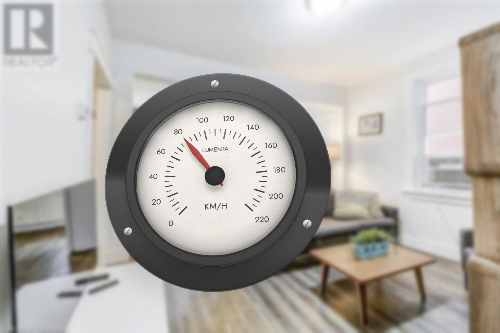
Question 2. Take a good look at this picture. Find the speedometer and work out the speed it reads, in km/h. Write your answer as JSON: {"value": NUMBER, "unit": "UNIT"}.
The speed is {"value": 80, "unit": "km/h"}
